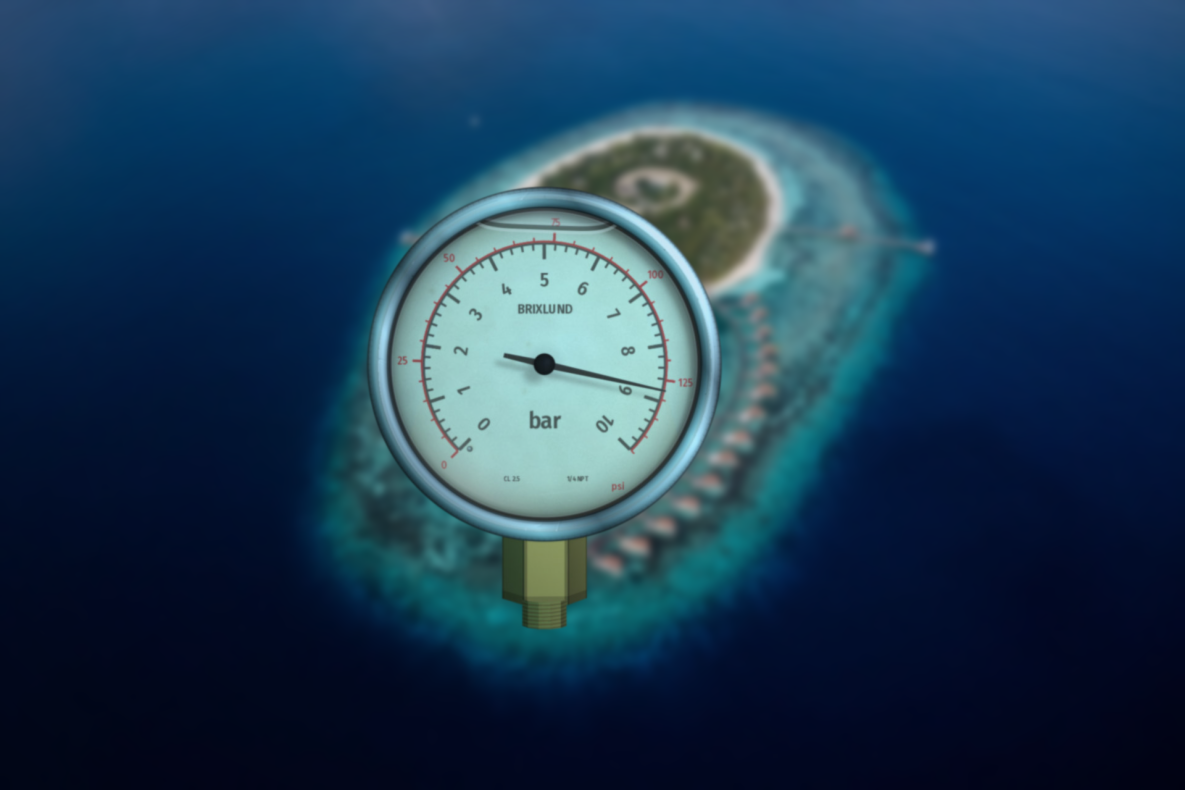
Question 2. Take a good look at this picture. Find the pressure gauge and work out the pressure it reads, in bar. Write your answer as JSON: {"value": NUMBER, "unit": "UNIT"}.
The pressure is {"value": 8.8, "unit": "bar"}
